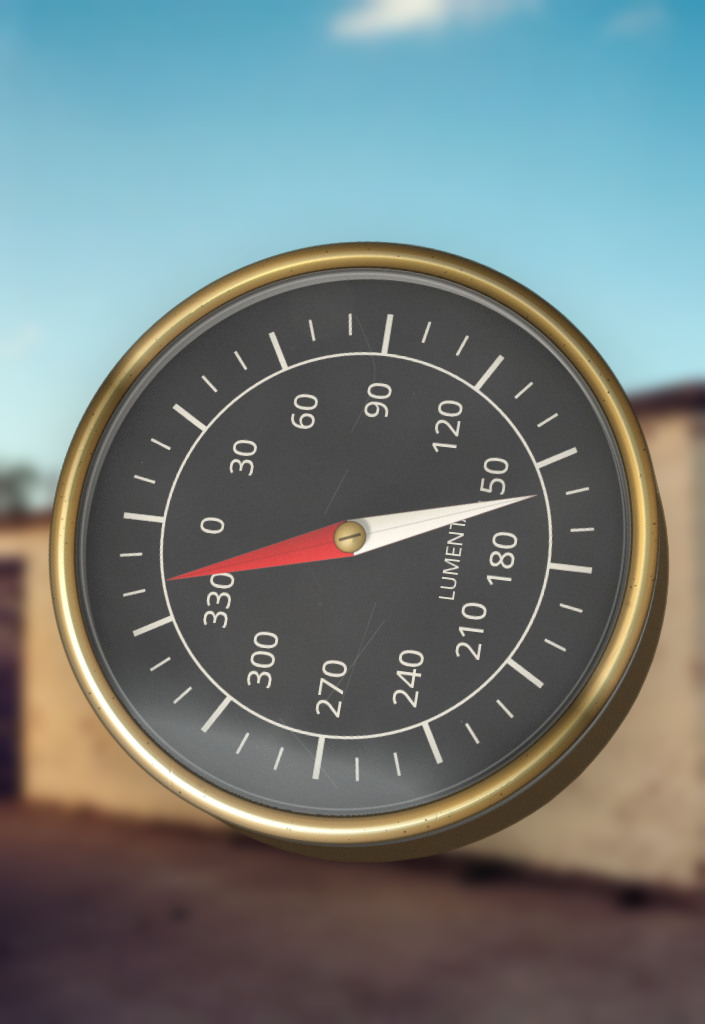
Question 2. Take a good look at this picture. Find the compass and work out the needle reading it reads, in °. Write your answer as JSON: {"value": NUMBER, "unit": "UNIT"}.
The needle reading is {"value": 340, "unit": "°"}
